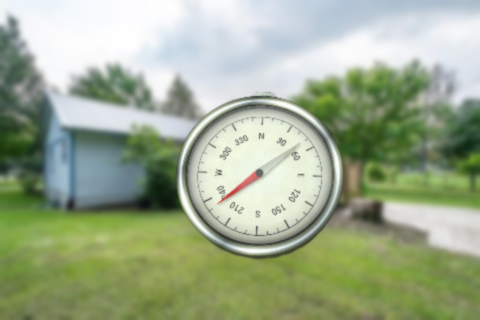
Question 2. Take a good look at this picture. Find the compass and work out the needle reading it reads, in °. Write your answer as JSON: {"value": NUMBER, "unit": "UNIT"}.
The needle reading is {"value": 230, "unit": "°"}
